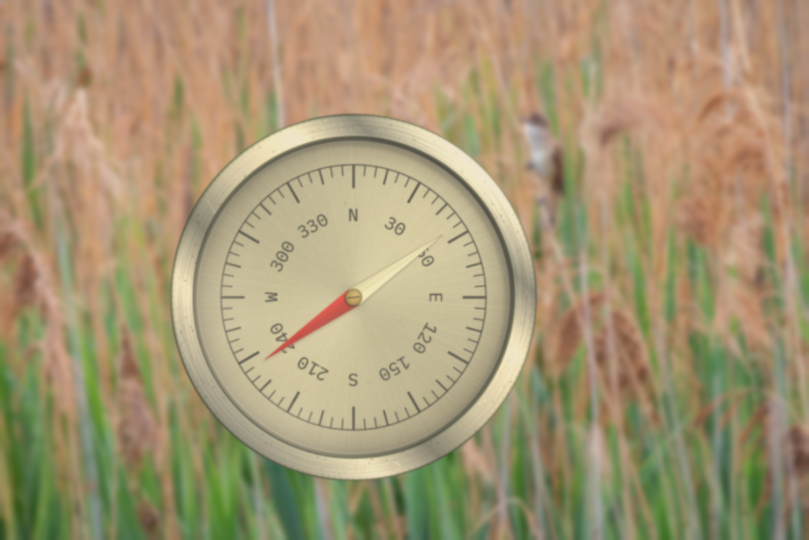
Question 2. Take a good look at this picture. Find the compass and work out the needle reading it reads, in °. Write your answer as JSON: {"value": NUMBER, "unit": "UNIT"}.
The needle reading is {"value": 235, "unit": "°"}
